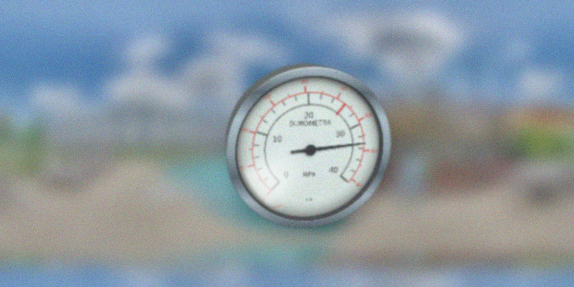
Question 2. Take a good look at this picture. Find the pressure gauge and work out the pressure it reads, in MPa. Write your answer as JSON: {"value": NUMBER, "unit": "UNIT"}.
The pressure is {"value": 33, "unit": "MPa"}
